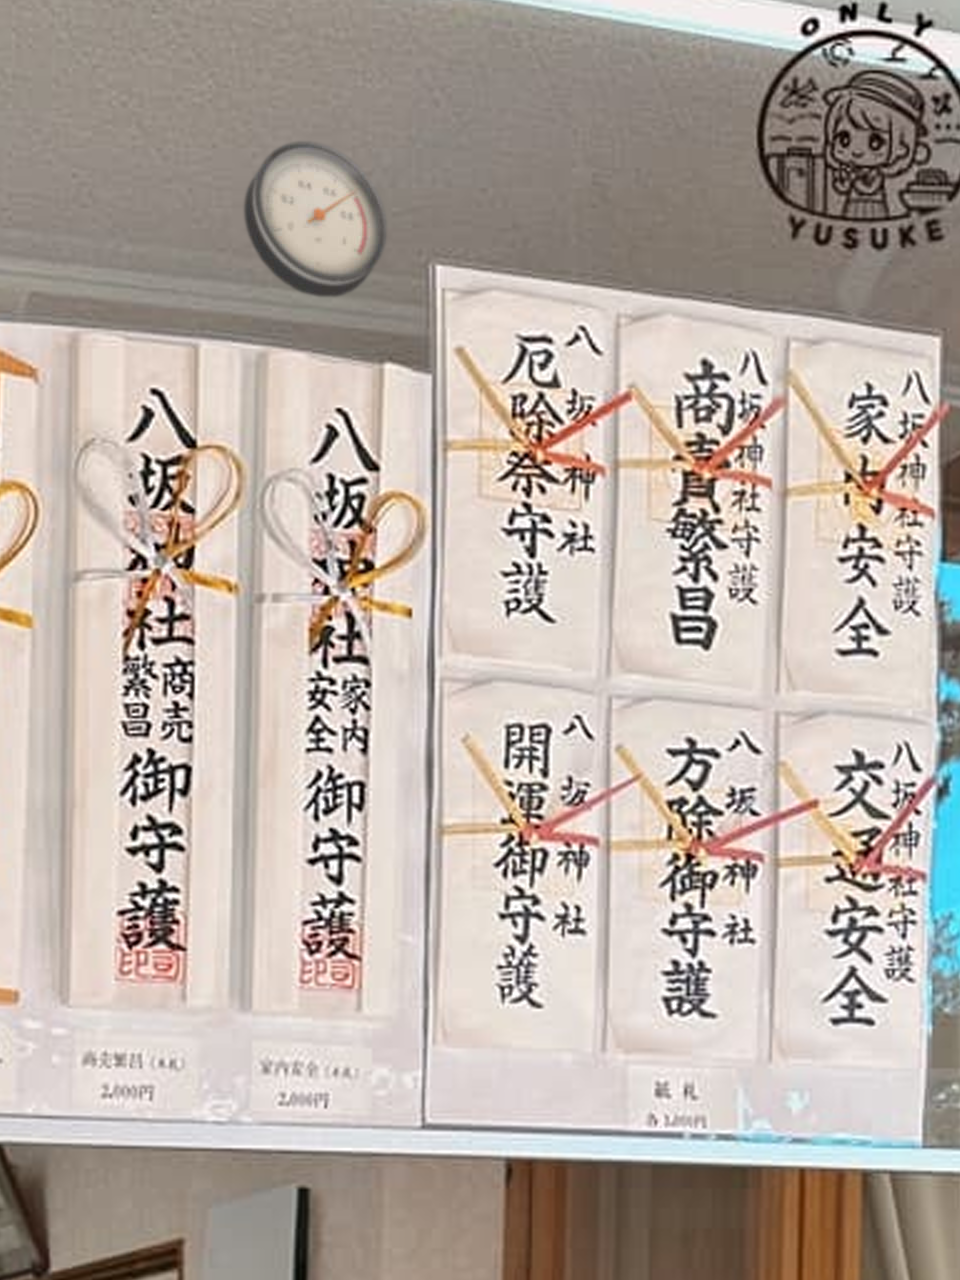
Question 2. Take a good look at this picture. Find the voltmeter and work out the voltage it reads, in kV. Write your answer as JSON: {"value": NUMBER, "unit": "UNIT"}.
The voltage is {"value": 0.7, "unit": "kV"}
